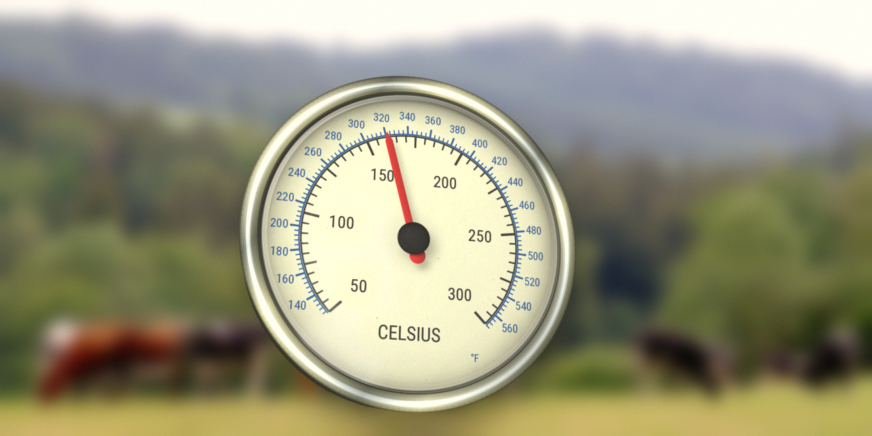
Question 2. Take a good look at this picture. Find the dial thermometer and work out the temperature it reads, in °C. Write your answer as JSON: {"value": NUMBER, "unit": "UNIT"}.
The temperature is {"value": 160, "unit": "°C"}
